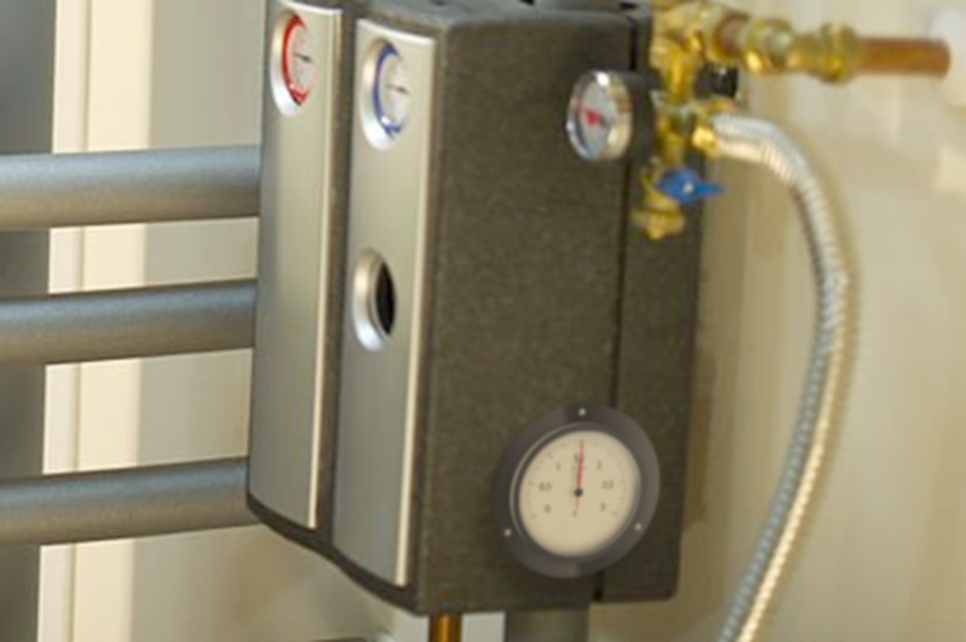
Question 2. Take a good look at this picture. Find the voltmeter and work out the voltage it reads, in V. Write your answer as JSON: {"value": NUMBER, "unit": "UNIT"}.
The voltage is {"value": 1.5, "unit": "V"}
